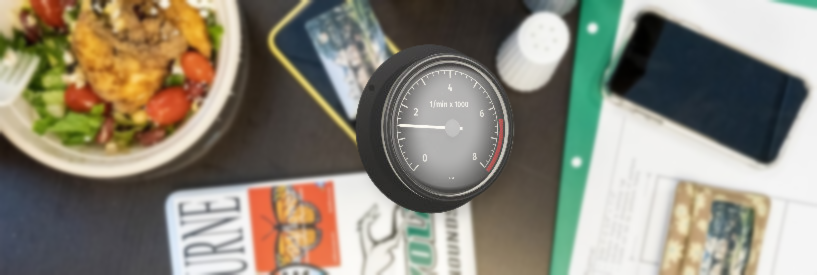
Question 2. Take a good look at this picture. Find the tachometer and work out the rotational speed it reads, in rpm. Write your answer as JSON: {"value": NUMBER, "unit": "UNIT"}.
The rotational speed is {"value": 1400, "unit": "rpm"}
